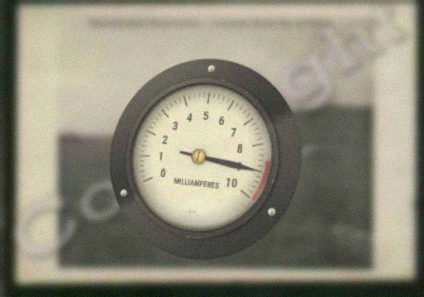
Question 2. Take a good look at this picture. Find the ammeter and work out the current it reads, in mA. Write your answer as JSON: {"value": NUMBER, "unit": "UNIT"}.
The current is {"value": 9, "unit": "mA"}
